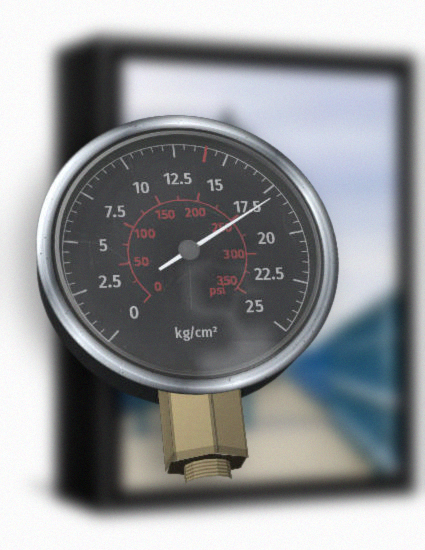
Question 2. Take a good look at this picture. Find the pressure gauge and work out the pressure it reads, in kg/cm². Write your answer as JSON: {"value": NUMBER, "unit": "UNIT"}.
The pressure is {"value": 18, "unit": "kg/cm²"}
